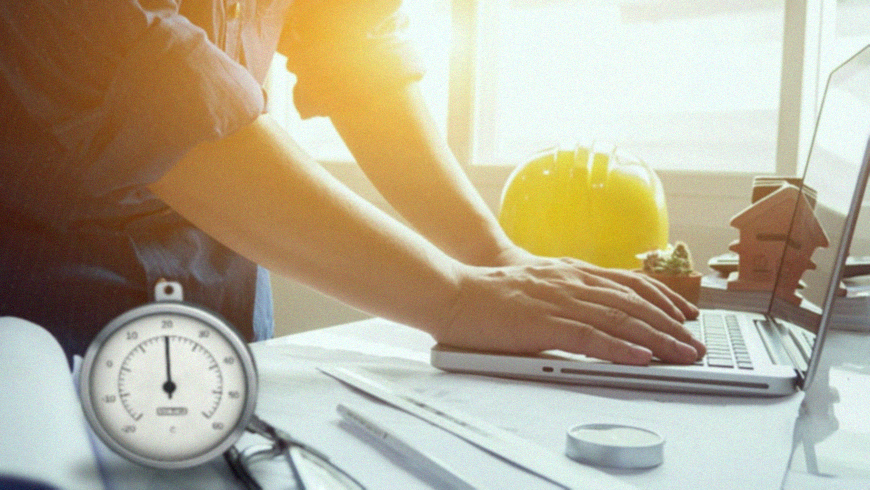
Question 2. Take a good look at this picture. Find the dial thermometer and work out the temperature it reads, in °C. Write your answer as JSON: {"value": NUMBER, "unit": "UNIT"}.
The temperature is {"value": 20, "unit": "°C"}
